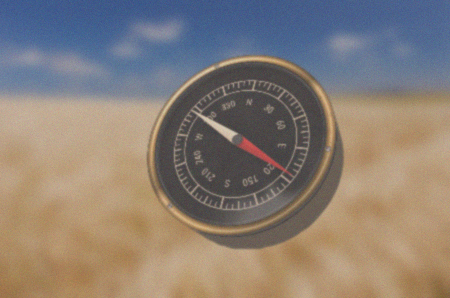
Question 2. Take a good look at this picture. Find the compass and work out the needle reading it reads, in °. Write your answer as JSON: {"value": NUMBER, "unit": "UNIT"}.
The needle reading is {"value": 115, "unit": "°"}
